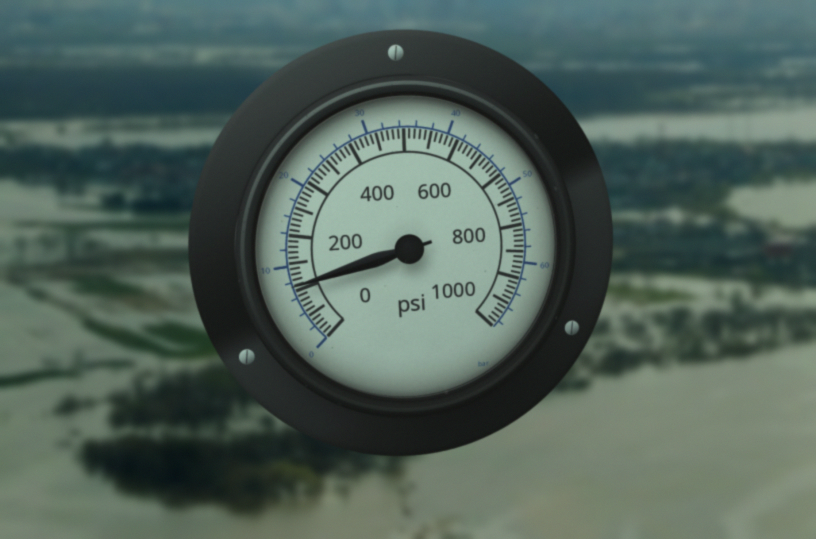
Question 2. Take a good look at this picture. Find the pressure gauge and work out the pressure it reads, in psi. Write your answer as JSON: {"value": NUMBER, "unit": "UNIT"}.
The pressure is {"value": 110, "unit": "psi"}
